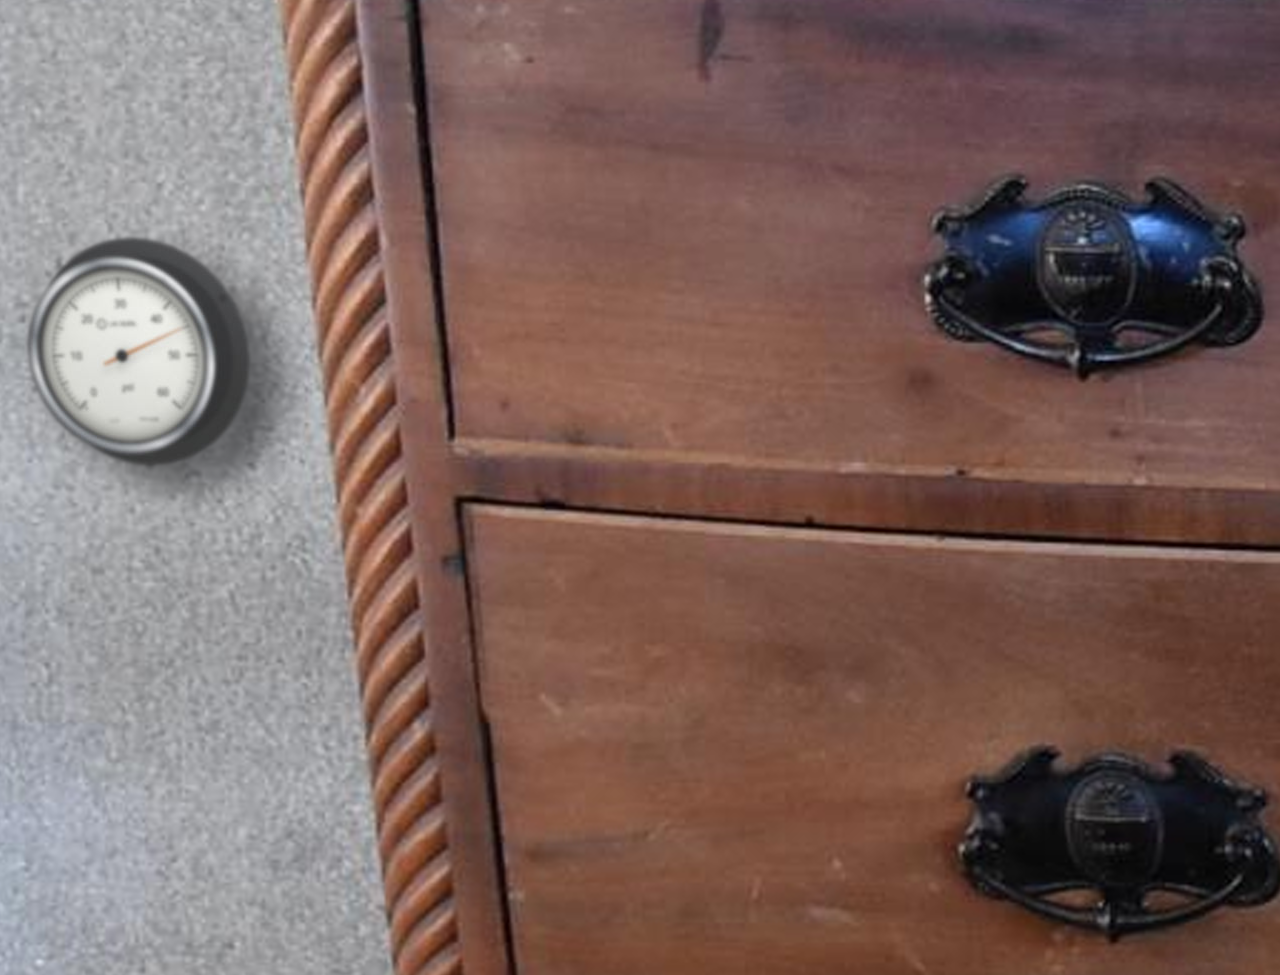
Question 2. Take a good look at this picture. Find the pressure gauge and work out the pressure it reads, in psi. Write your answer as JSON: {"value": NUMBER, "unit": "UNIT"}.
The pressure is {"value": 45, "unit": "psi"}
